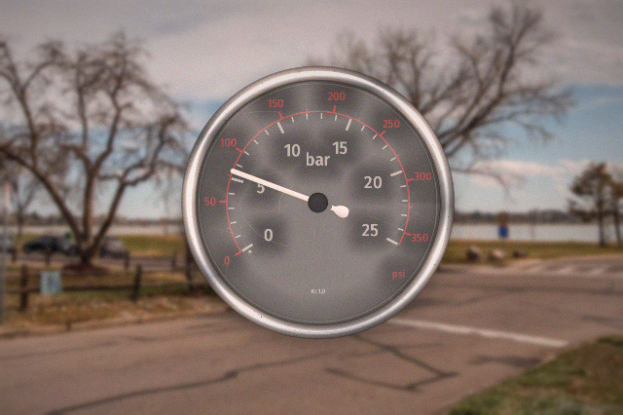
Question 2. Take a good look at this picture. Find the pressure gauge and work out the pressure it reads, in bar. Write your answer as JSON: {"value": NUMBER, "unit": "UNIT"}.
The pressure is {"value": 5.5, "unit": "bar"}
